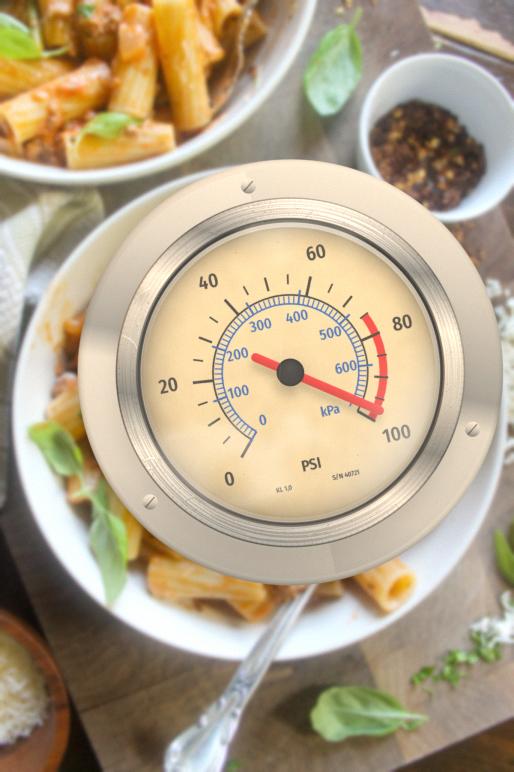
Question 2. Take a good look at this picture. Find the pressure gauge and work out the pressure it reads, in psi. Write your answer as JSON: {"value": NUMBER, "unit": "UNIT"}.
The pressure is {"value": 97.5, "unit": "psi"}
